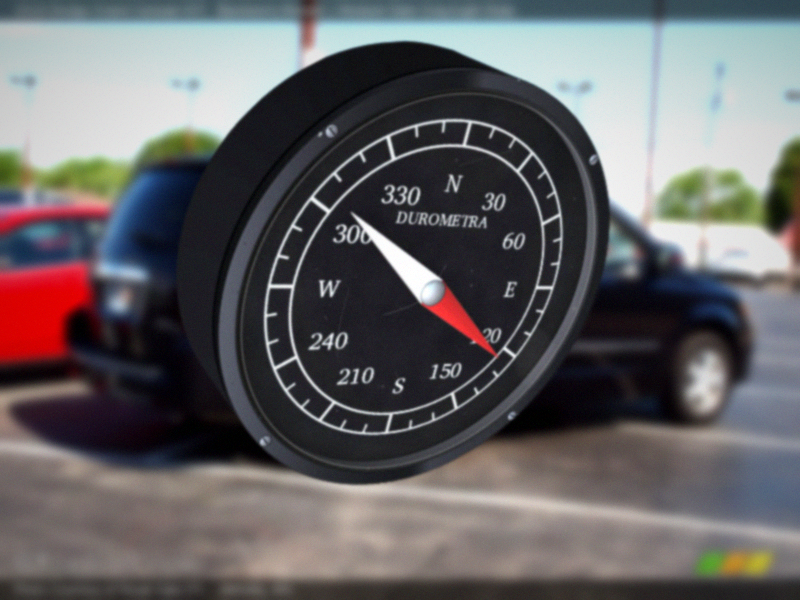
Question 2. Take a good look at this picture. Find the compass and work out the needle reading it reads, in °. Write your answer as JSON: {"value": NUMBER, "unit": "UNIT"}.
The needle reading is {"value": 125, "unit": "°"}
